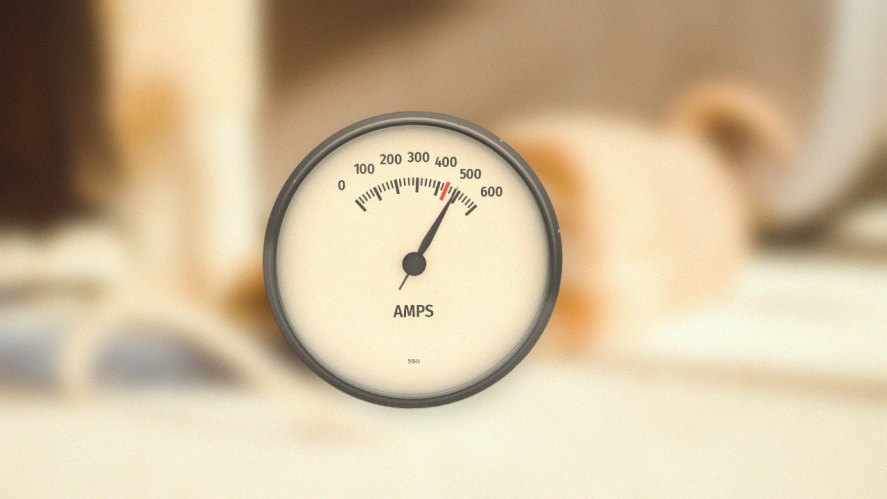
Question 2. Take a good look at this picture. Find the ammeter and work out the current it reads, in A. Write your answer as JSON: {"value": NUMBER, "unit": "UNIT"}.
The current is {"value": 480, "unit": "A"}
